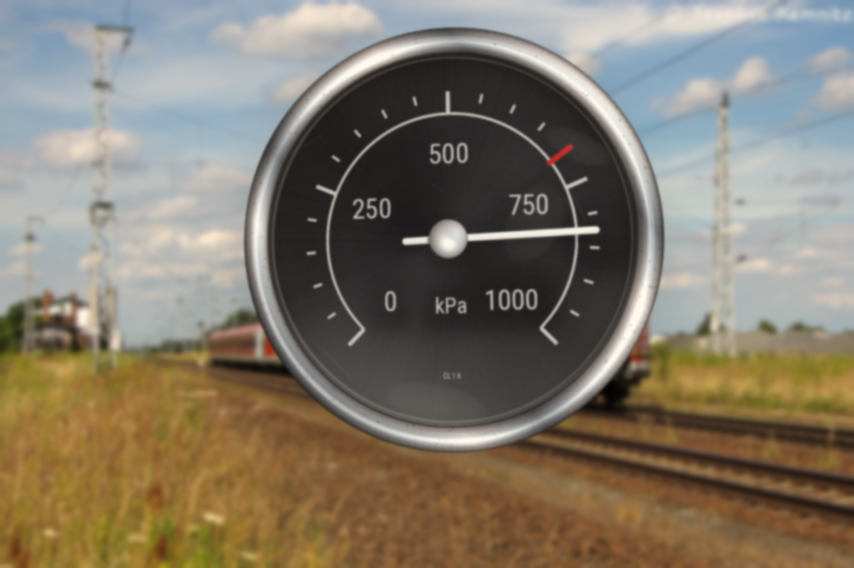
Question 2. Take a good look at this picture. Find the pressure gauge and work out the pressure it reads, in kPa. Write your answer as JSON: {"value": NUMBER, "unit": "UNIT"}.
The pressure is {"value": 825, "unit": "kPa"}
